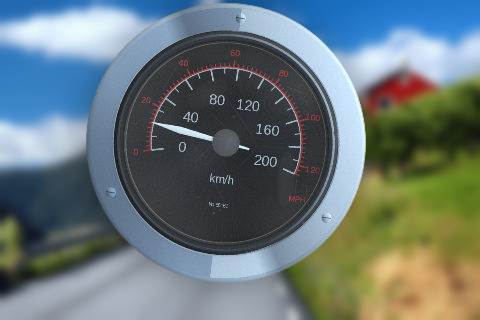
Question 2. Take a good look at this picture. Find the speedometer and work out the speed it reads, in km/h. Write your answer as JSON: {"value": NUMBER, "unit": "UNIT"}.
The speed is {"value": 20, "unit": "km/h"}
